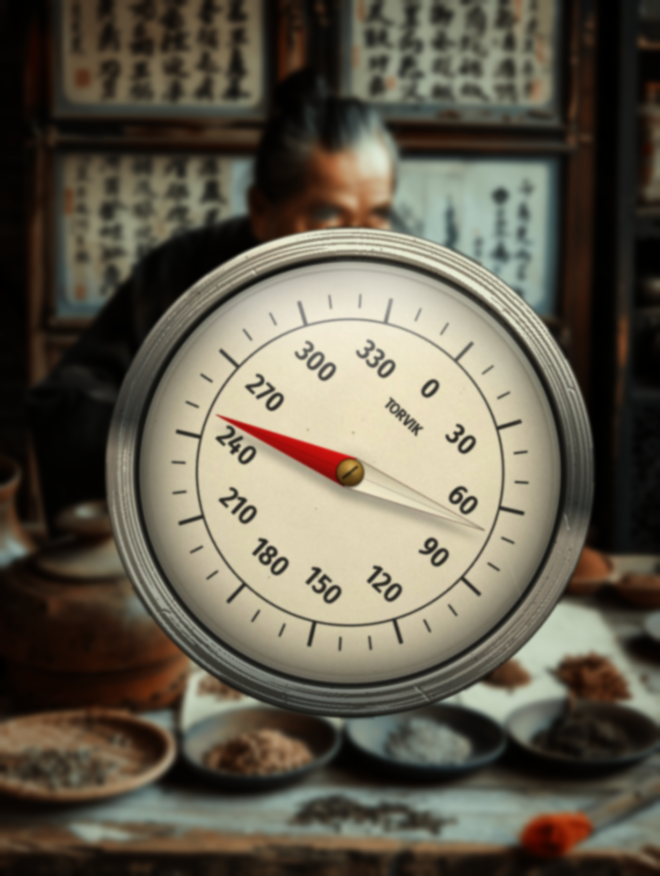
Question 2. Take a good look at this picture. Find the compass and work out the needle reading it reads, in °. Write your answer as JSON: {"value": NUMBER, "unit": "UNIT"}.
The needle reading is {"value": 250, "unit": "°"}
